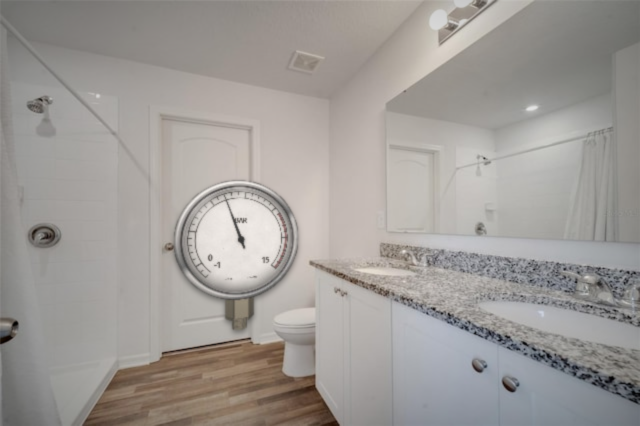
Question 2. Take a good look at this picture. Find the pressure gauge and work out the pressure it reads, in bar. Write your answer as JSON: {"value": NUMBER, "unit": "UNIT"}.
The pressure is {"value": 6, "unit": "bar"}
